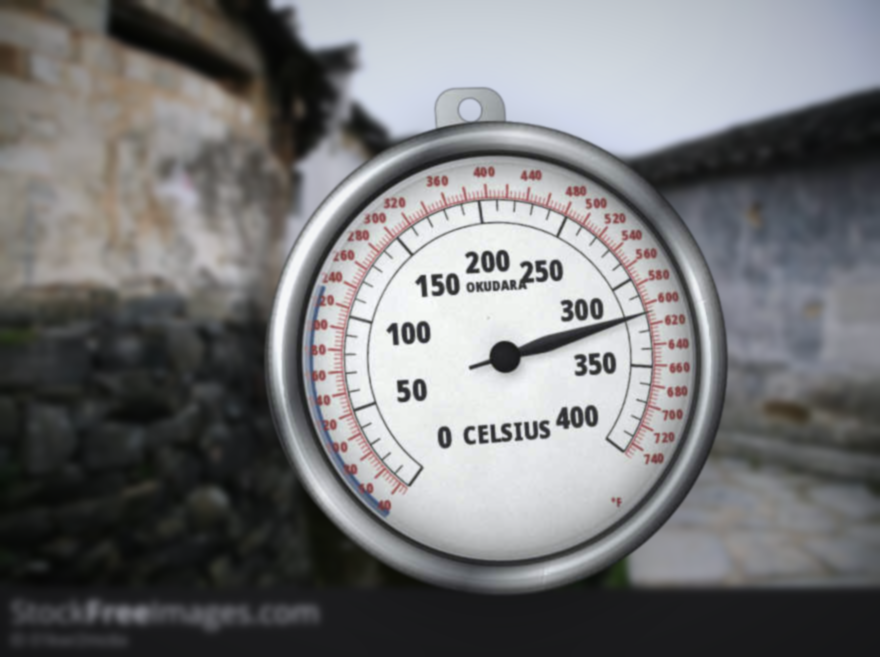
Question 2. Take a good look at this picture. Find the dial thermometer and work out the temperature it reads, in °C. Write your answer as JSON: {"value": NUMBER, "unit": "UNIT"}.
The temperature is {"value": 320, "unit": "°C"}
